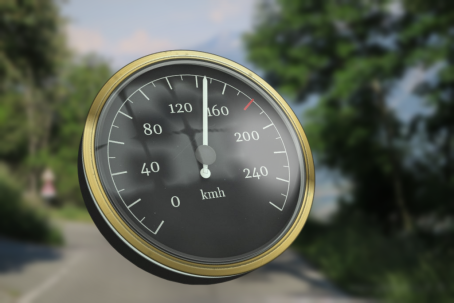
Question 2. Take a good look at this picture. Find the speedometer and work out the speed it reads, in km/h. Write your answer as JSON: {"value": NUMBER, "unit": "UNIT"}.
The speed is {"value": 145, "unit": "km/h"}
